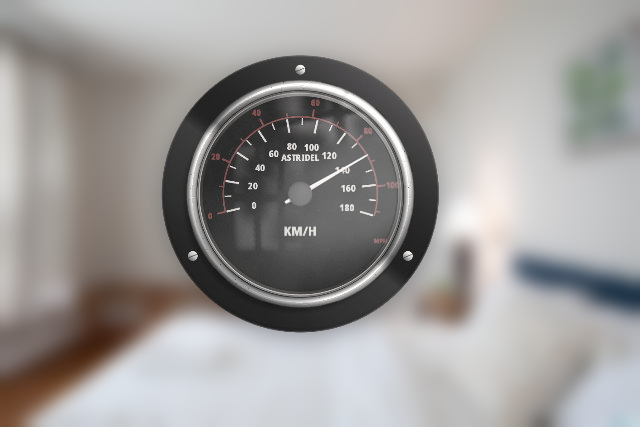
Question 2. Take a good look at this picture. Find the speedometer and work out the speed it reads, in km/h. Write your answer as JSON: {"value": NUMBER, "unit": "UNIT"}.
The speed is {"value": 140, "unit": "km/h"}
